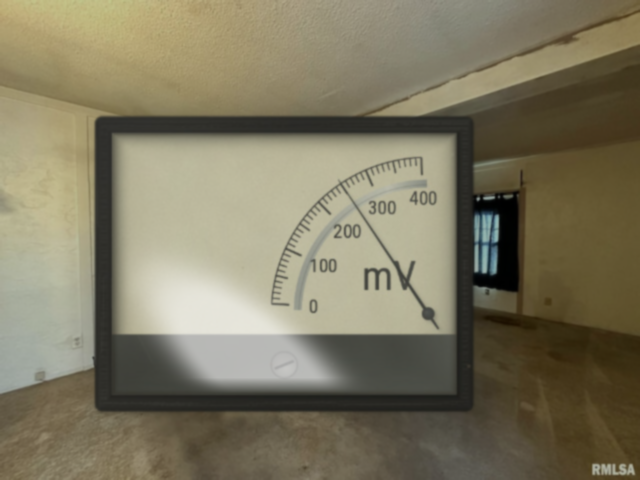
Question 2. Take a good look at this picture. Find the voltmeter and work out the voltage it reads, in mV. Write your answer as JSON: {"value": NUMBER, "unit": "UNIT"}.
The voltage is {"value": 250, "unit": "mV"}
